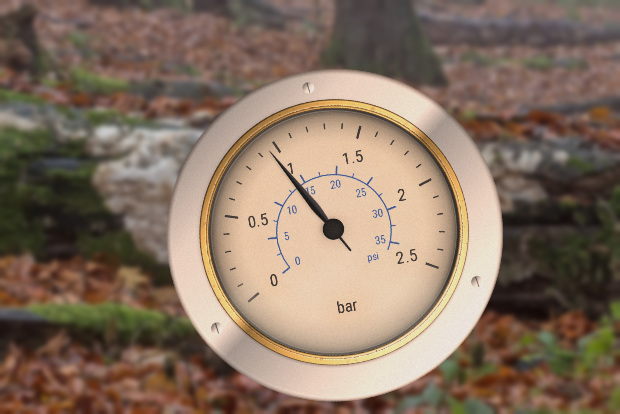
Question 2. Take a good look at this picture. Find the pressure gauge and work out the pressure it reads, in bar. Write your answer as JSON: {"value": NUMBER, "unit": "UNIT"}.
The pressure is {"value": 0.95, "unit": "bar"}
